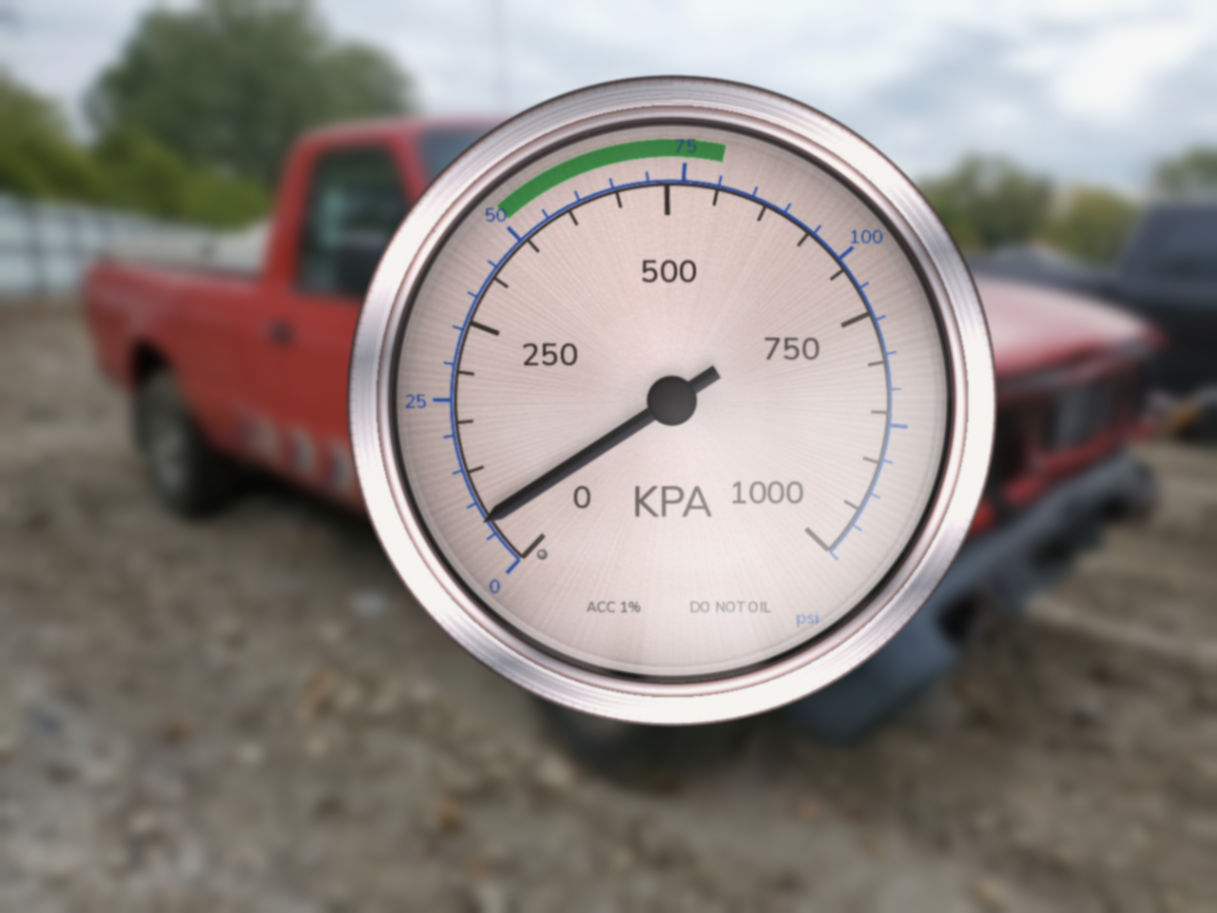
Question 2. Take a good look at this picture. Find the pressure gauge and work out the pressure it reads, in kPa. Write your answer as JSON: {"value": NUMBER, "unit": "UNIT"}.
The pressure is {"value": 50, "unit": "kPa"}
